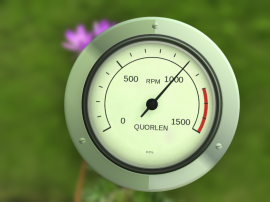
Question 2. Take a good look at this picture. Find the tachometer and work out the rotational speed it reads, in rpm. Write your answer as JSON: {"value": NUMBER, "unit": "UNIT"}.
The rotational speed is {"value": 1000, "unit": "rpm"}
